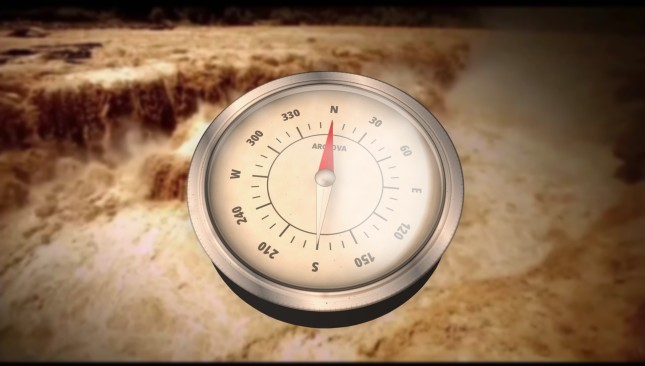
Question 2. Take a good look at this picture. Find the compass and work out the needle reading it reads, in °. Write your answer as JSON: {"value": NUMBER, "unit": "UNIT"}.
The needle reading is {"value": 0, "unit": "°"}
